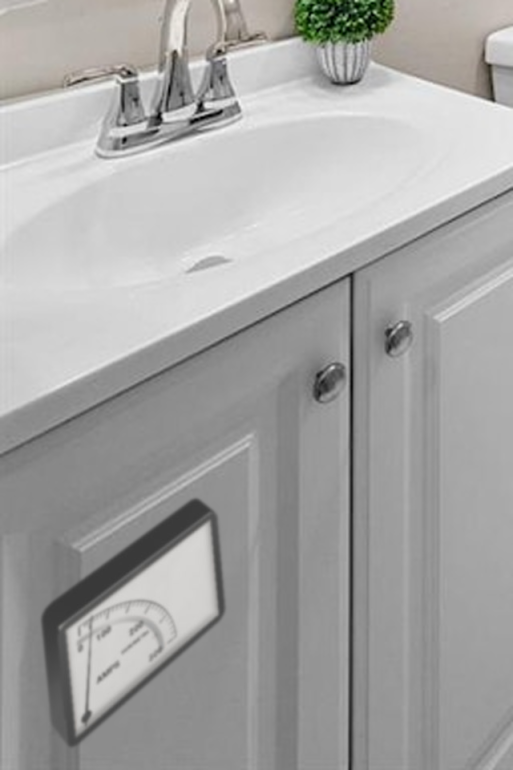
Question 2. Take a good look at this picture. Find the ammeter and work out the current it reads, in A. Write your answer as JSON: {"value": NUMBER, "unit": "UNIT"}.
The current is {"value": 50, "unit": "A"}
